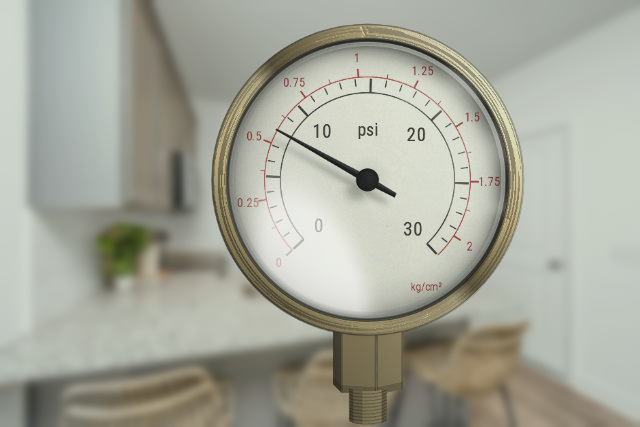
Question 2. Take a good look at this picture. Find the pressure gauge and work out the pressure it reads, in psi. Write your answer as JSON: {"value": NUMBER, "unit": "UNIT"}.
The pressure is {"value": 8, "unit": "psi"}
